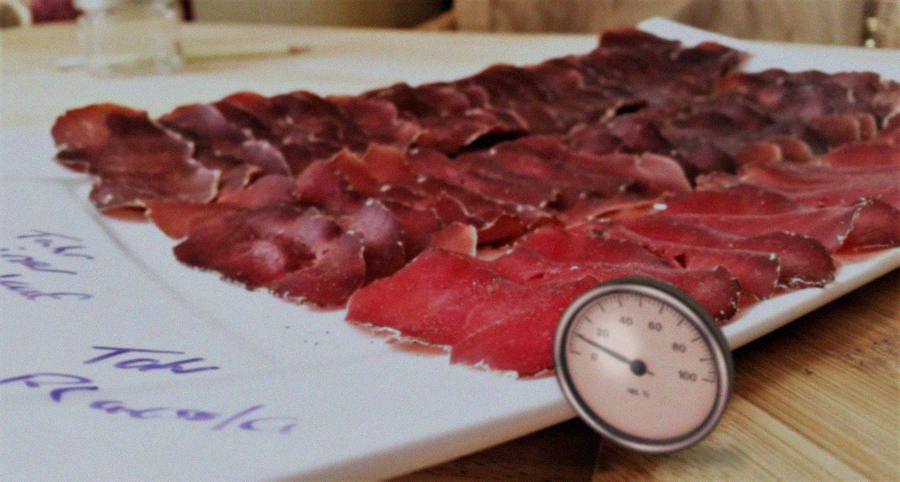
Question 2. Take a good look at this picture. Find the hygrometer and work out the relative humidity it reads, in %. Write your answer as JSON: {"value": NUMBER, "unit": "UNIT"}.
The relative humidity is {"value": 10, "unit": "%"}
